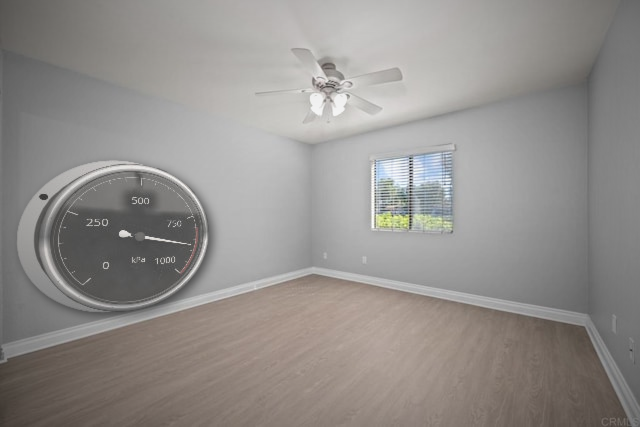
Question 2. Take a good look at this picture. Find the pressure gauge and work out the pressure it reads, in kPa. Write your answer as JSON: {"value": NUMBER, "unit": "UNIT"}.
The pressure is {"value": 875, "unit": "kPa"}
